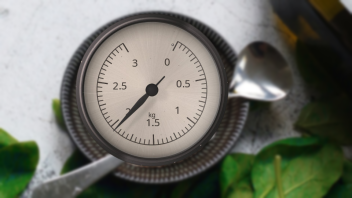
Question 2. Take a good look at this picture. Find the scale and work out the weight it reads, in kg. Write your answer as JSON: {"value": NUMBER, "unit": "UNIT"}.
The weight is {"value": 1.95, "unit": "kg"}
